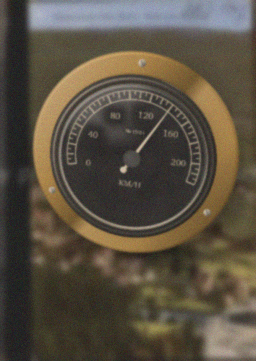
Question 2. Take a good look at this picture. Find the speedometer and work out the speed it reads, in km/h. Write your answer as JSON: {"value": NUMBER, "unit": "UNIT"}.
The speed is {"value": 140, "unit": "km/h"}
